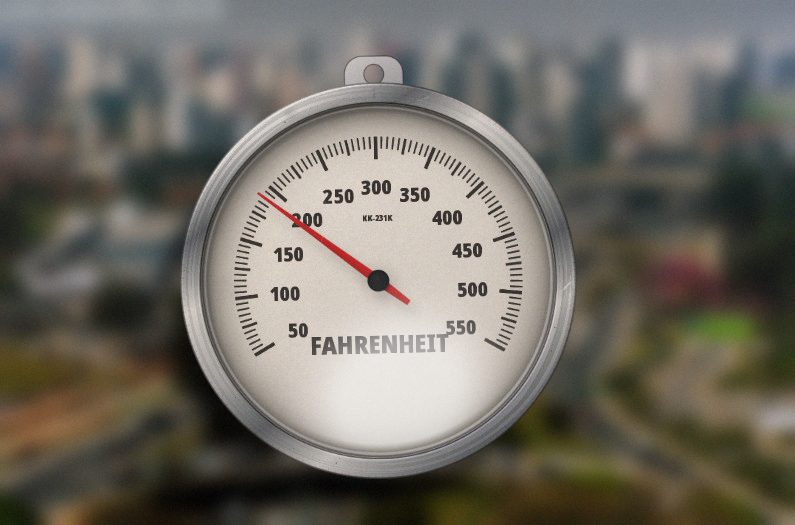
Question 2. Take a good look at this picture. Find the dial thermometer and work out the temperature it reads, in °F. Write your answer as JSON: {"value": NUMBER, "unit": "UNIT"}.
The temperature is {"value": 190, "unit": "°F"}
